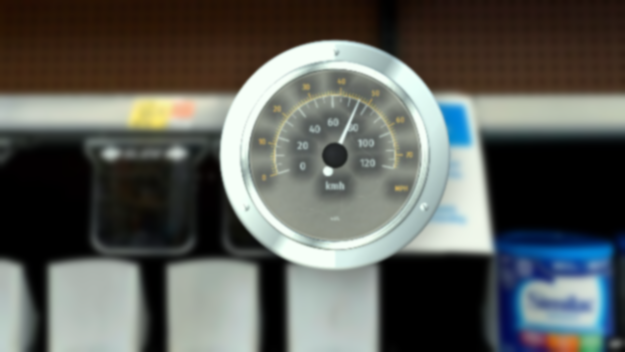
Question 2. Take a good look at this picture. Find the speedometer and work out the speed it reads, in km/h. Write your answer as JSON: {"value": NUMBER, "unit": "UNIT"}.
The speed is {"value": 75, "unit": "km/h"}
